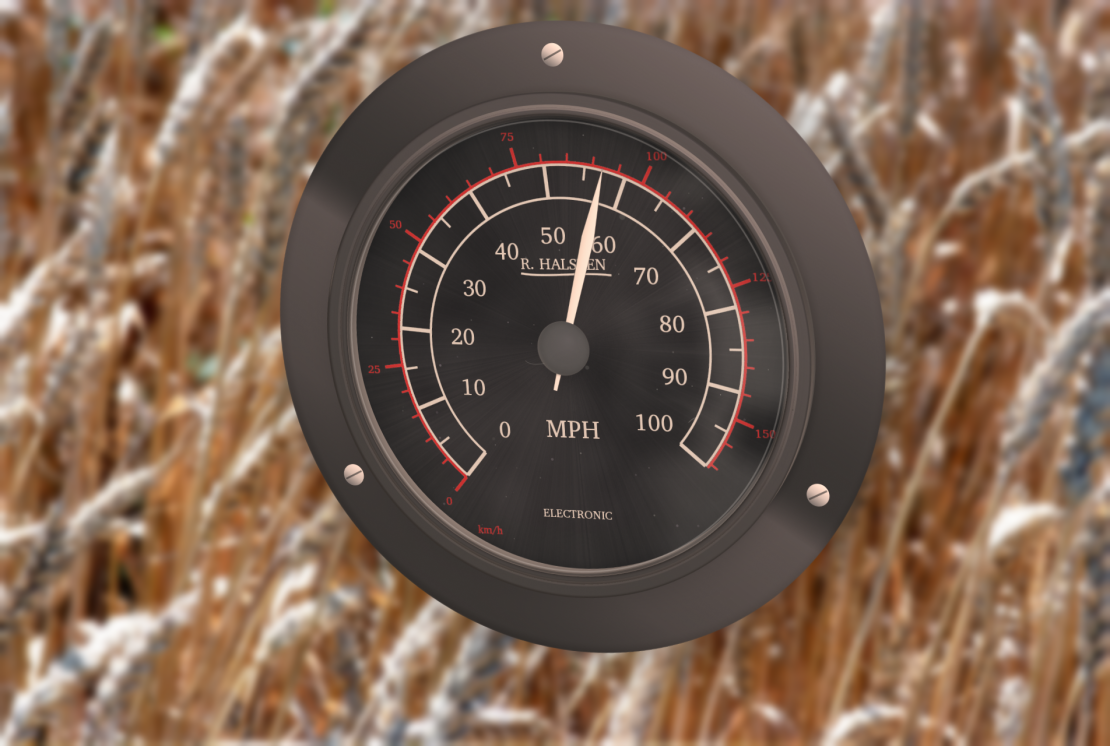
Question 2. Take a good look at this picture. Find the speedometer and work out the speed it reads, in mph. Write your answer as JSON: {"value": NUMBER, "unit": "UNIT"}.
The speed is {"value": 57.5, "unit": "mph"}
